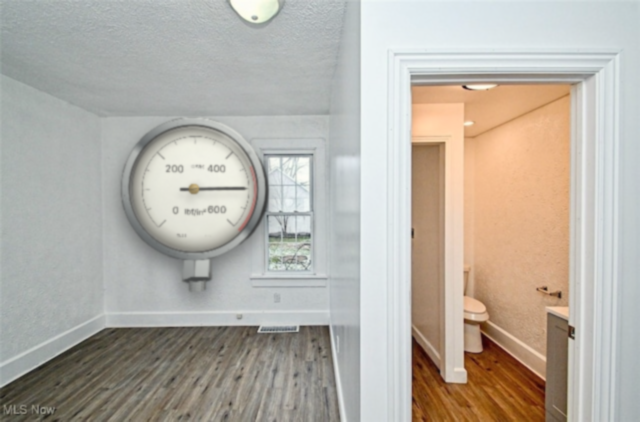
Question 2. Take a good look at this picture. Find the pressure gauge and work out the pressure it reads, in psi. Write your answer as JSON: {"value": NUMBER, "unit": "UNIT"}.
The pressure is {"value": 500, "unit": "psi"}
